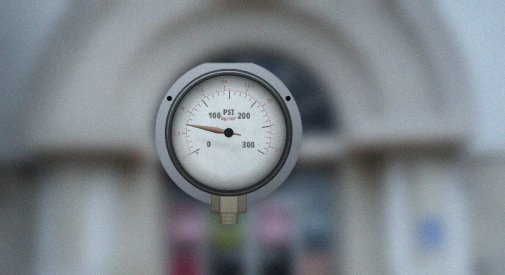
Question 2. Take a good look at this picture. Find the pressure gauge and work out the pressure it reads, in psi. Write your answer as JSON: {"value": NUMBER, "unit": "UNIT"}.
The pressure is {"value": 50, "unit": "psi"}
